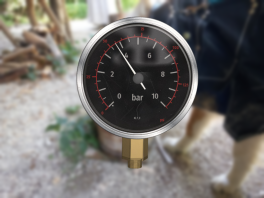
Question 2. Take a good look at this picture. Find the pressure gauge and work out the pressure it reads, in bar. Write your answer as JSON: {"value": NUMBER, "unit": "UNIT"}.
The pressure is {"value": 3.75, "unit": "bar"}
